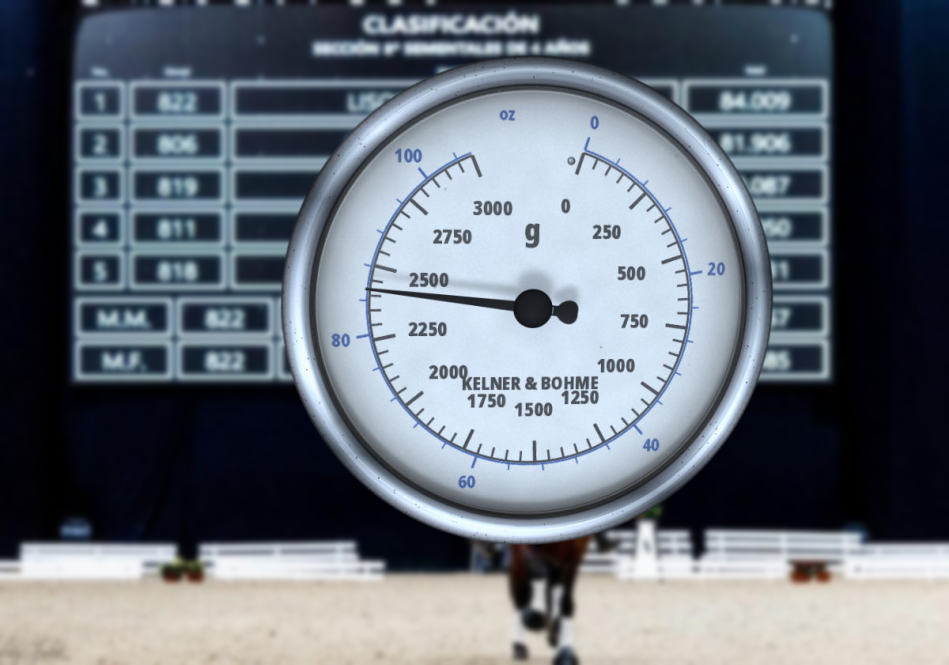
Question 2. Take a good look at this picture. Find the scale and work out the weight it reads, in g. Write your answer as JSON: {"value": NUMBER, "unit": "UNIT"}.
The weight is {"value": 2425, "unit": "g"}
